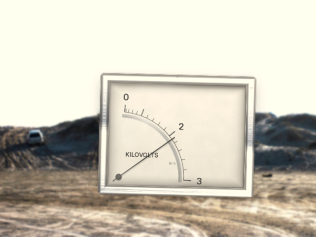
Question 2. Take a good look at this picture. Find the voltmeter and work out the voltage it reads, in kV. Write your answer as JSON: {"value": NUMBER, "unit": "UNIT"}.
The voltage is {"value": 2.1, "unit": "kV"}
